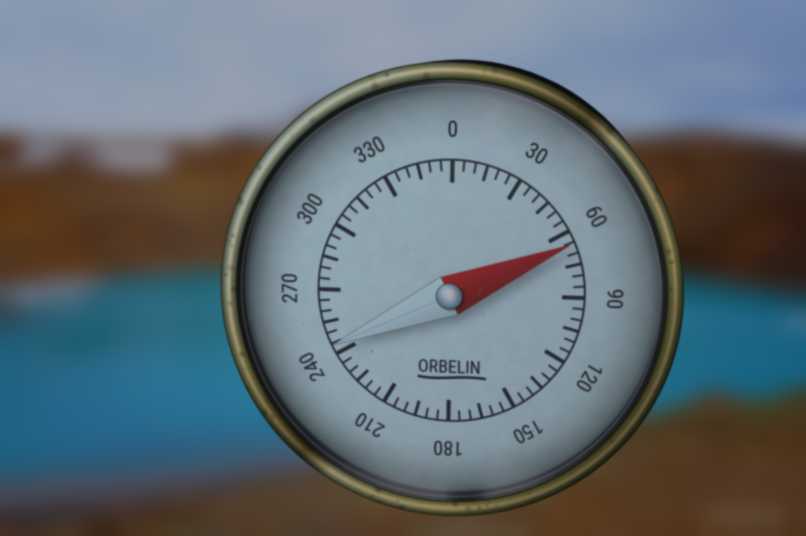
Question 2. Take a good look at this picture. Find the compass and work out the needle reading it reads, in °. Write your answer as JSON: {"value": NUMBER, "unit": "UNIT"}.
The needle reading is {"value": 65, "unit": "°"}
